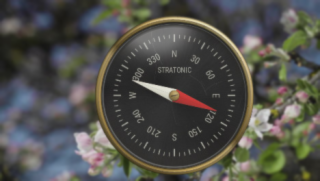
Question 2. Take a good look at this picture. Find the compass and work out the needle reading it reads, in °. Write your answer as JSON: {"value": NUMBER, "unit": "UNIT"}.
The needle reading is {"value": 110, "unit": "°"}
